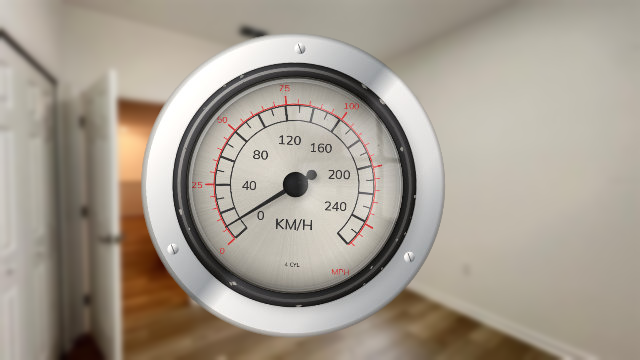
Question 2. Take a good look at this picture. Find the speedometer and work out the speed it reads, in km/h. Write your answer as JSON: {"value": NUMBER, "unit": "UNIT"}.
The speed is {"value": 10, "unit": "km/h"}
